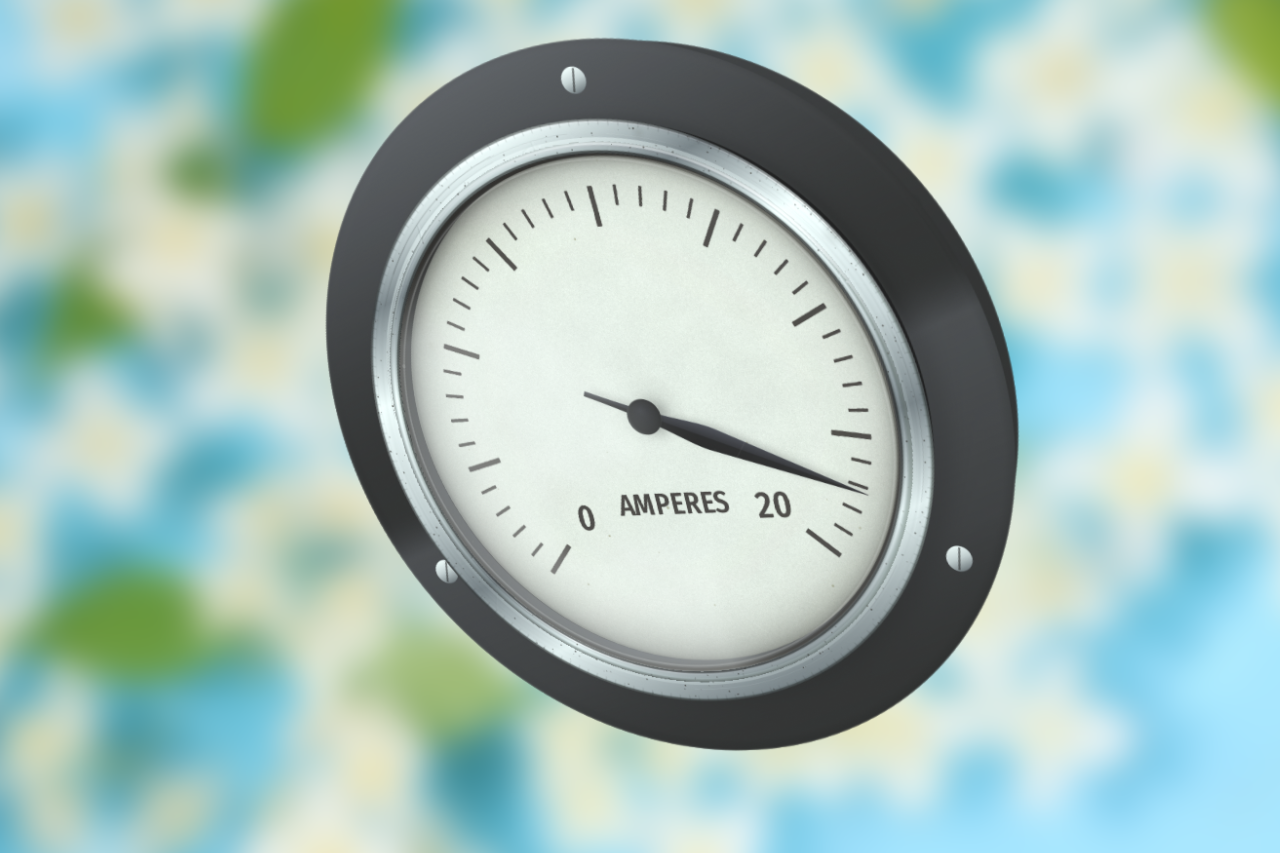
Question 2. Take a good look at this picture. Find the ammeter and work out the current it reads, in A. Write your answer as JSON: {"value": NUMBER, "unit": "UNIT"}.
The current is {"value": 18.5, "unit": "A"}
